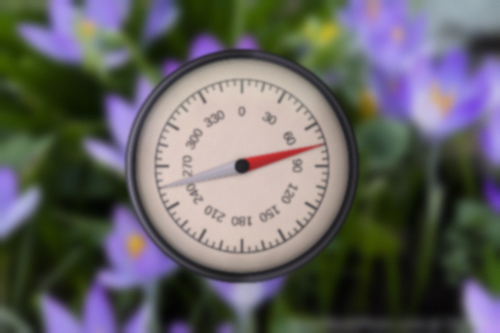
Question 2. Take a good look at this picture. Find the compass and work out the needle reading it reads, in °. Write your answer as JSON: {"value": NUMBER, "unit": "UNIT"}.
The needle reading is {"value": 75, "unit": "°"}
